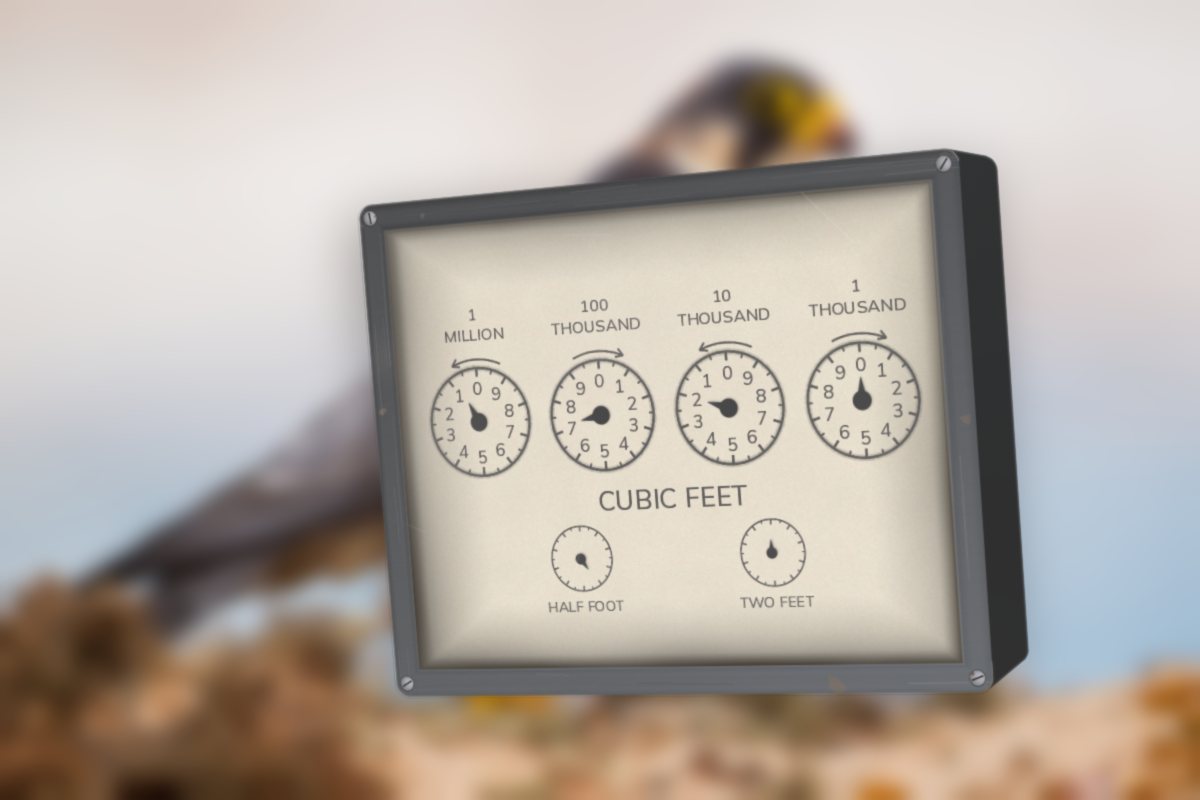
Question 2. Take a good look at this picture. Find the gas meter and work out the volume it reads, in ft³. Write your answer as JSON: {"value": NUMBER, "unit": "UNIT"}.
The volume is {"value": 72000, "unit": "ft³"}
